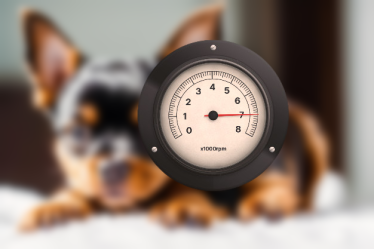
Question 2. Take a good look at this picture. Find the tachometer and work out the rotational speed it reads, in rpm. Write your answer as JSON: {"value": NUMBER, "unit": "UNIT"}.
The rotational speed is {"value": 7000, "unit": "rpm"}
